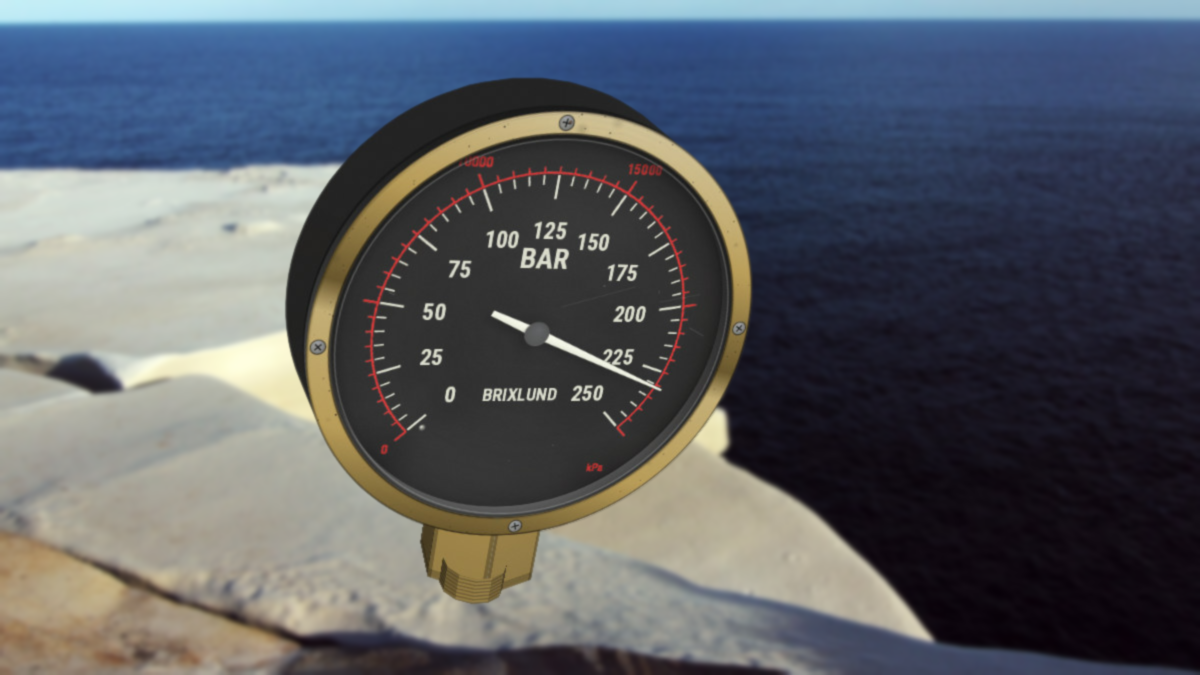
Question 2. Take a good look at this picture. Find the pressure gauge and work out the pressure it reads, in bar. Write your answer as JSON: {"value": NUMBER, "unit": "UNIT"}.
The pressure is {"value": 230, "unit": "bar"}
